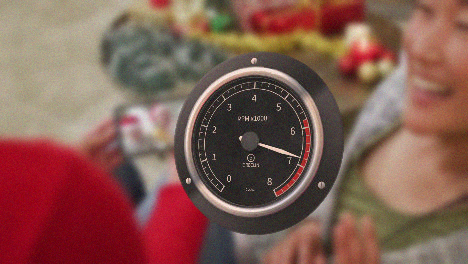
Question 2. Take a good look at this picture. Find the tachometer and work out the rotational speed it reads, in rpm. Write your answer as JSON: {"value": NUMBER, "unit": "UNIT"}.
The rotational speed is {"value": 6800, "unit": "rpm"}
